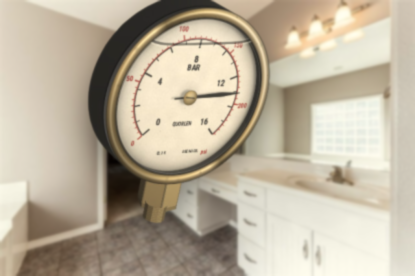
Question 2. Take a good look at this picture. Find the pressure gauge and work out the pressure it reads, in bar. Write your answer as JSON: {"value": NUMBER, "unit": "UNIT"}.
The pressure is {"value": 13, "unit": "bar"}
